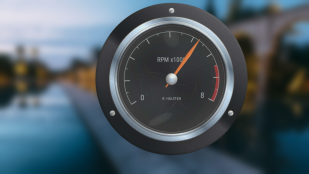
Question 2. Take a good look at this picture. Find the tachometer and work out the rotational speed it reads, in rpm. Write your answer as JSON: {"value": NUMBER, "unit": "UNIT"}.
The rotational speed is {"value": 5250, "unit": "rpm"}
